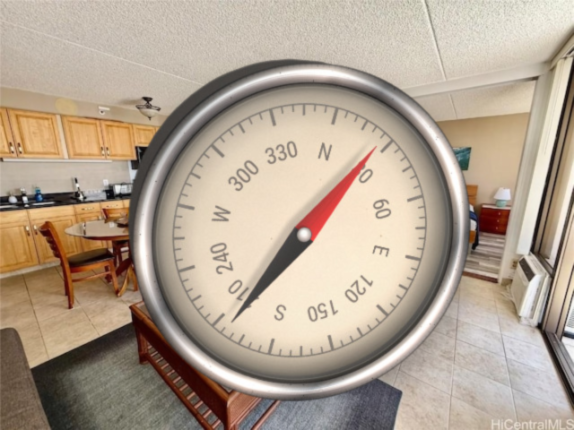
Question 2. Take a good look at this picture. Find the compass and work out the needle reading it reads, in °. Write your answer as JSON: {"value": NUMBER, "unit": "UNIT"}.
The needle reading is {"value": 25, "unit": "°"}
